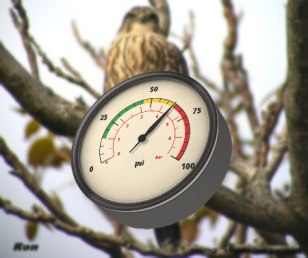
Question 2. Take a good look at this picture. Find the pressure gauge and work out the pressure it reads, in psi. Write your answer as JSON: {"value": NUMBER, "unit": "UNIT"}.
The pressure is {"value": 65, "unit": "psi"}
